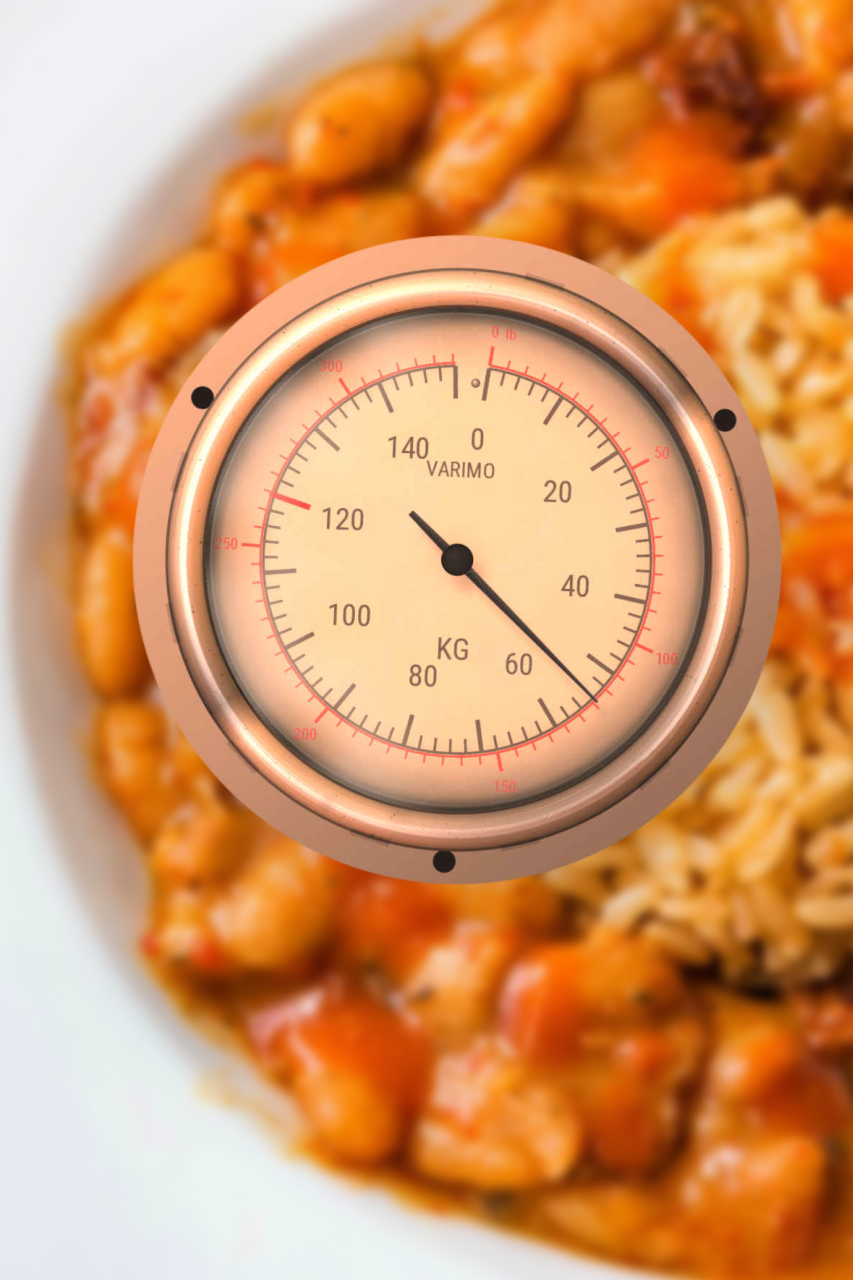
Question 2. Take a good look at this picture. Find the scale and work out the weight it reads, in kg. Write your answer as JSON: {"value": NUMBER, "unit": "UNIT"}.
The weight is {"value": 54, "unit": "kg"}
